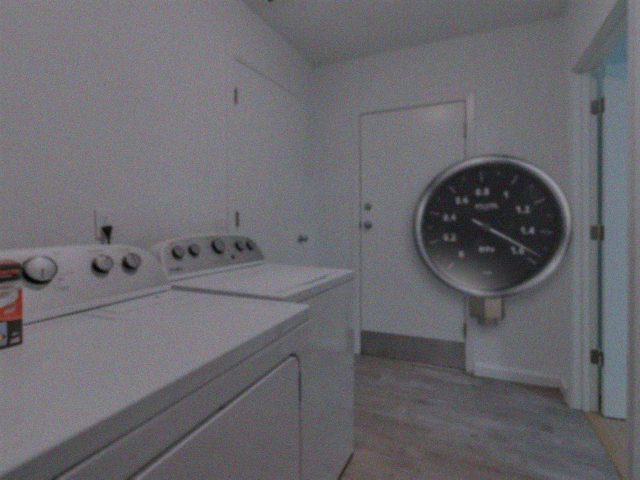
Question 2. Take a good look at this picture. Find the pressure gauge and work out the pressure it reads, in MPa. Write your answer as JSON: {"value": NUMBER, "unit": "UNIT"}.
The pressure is {"value": 1.55, "unit": "MPa"}
